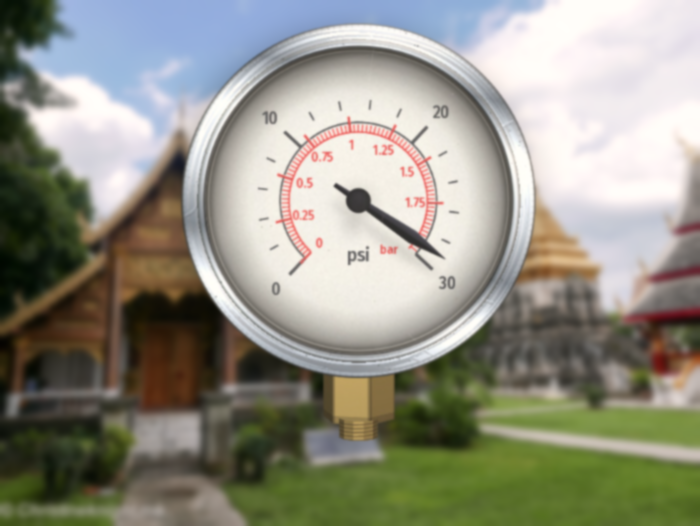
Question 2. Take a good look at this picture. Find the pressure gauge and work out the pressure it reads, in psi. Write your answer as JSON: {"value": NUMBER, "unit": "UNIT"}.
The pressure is {"value": 29, "unit": "psi"}
